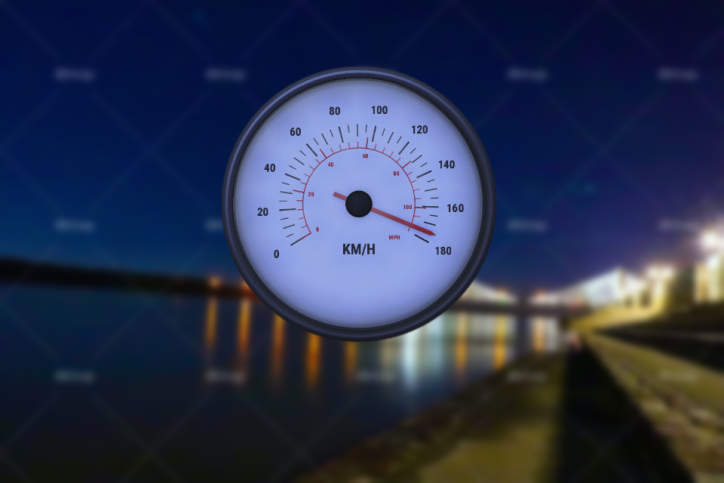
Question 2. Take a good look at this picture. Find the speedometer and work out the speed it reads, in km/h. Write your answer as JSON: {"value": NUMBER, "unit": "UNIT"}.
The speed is {"value": 175, "unit": "km/h"}
